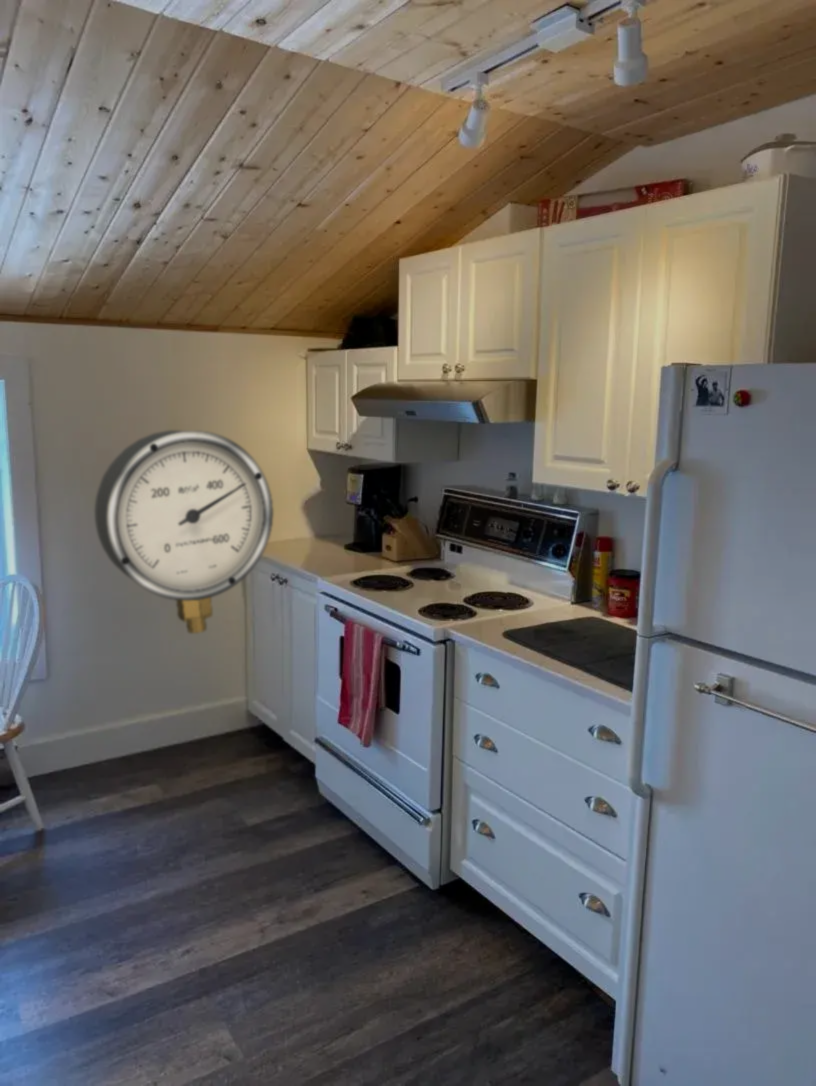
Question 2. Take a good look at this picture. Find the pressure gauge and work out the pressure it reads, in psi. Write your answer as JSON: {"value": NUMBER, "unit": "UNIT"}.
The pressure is {"value": 450, "unit": "psi"}
